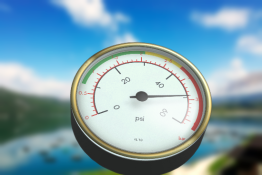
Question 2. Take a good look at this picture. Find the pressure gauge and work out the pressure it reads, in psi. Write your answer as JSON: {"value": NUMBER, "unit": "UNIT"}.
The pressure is {"value": 50, "unit": "psi"}
